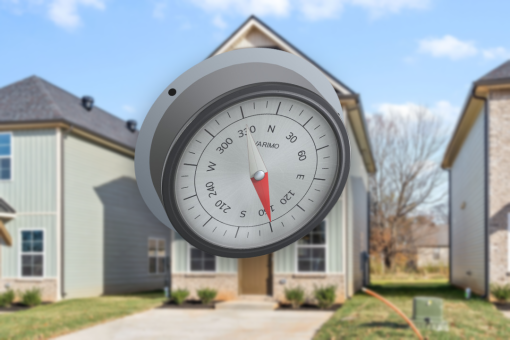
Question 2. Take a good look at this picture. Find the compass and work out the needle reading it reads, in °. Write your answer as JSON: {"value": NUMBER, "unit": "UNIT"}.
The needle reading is {"value": 150, "unit": "°"}
